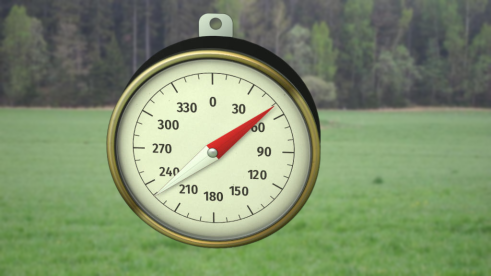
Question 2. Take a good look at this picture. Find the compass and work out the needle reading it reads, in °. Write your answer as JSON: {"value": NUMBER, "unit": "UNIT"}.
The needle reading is {"value": 50, "unit": "°"}
